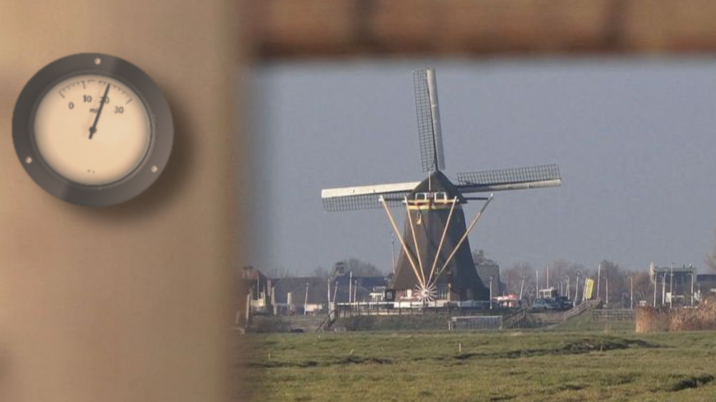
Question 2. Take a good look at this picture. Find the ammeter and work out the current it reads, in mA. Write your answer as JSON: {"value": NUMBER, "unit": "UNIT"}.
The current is {"value": 20, "unit": "mA"}
